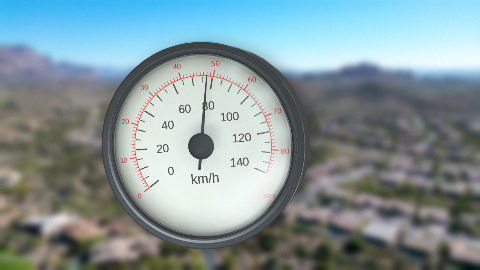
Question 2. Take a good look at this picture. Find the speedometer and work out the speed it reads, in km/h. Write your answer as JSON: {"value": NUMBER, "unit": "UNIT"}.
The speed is {"value": 77.5, "unit": "km/h"}
